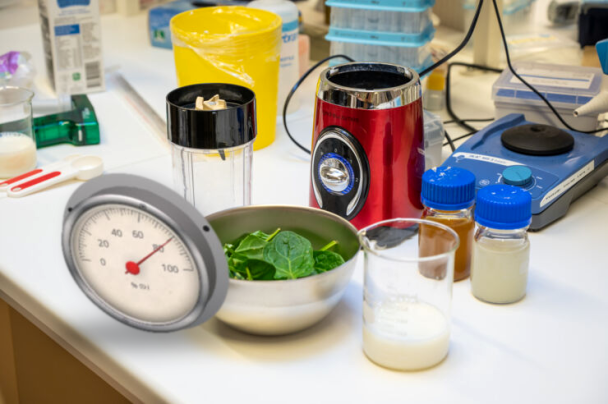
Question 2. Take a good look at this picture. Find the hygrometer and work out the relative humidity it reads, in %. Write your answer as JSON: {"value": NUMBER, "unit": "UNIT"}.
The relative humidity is {"value": 80, "unit": "%"}
